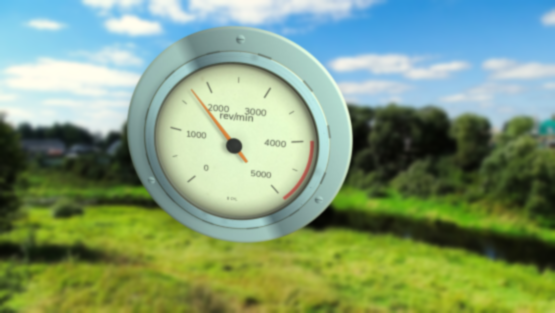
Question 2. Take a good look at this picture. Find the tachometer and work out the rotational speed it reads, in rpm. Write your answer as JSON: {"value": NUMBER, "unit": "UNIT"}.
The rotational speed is {"value": 1750, "unit": "rpm"}
